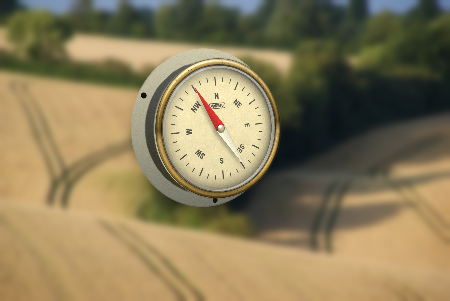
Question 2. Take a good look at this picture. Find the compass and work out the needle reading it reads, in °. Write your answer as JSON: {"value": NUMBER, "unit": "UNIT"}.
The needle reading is {"value": 330, "unit": "°"}
